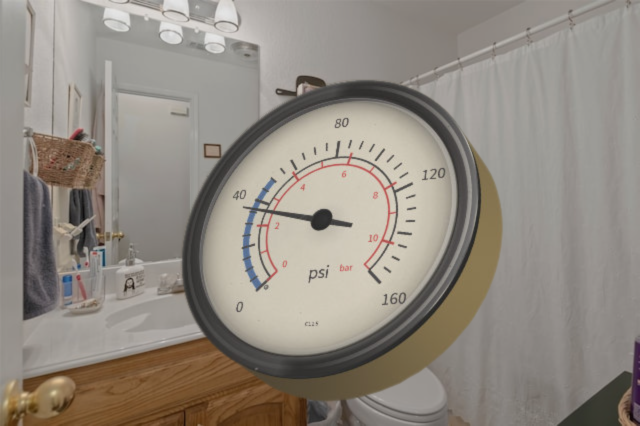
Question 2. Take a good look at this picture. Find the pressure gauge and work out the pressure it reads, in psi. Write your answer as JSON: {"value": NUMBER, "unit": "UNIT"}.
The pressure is {"value": 35, "unit": "psi"}
